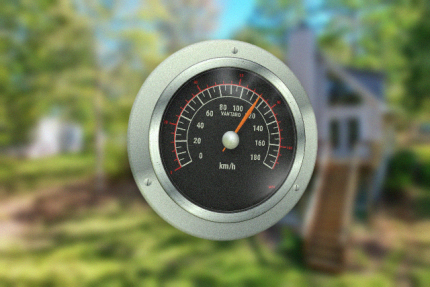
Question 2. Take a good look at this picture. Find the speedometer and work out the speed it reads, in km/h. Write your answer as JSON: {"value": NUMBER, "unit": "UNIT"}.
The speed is {"value": 115, "unit": "km/h"}
